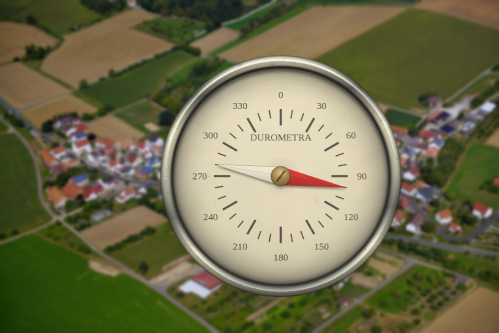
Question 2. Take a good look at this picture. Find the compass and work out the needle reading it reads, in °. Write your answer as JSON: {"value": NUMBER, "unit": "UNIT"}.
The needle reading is {"value": 100, "unit": "°"}
